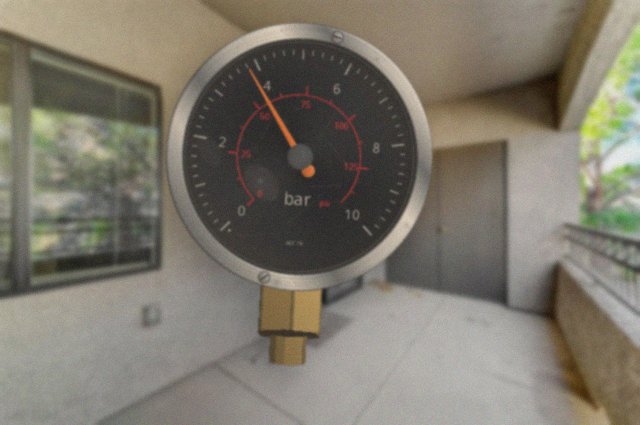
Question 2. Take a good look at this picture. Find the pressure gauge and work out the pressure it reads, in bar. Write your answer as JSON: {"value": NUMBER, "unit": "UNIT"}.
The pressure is {"value": 3.8, "unit": "bar"}
